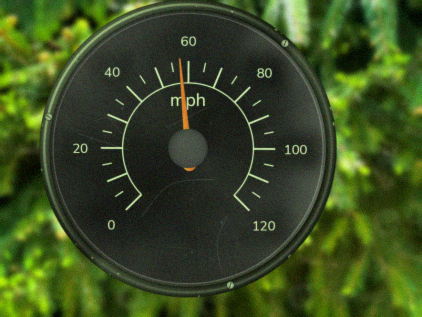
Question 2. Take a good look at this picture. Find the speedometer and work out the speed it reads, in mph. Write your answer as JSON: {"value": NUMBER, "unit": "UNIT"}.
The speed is {"value": 57.5, "unit": "mph"}
